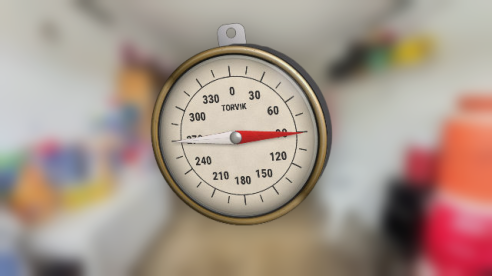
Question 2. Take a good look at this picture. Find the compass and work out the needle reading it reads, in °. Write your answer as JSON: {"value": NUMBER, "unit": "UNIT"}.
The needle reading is {"value": 90, "unit": "°"}
